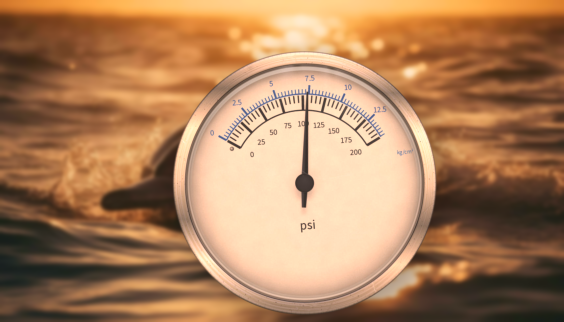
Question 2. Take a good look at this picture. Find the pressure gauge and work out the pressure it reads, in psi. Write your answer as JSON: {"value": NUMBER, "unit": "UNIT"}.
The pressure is {"value": 105, "unit": "psi"}
